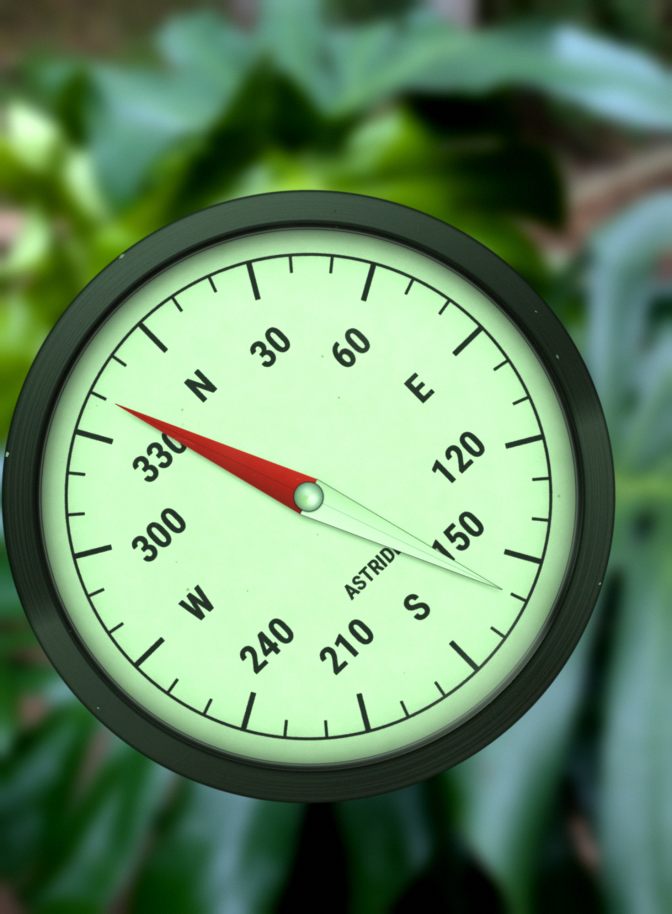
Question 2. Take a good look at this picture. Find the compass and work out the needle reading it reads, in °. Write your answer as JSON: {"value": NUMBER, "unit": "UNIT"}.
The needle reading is {"value": 340, "unit": "°"}
